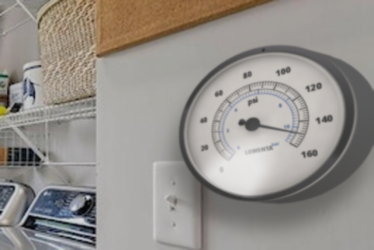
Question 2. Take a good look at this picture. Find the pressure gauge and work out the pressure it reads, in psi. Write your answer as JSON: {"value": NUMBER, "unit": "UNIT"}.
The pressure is {"value": 150, "unit": "psi"}
